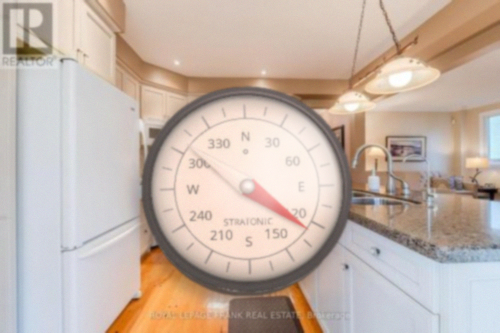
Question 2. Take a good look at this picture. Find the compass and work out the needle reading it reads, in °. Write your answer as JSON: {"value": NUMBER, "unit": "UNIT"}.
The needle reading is {"value": 127.5, "unit": "°"}
